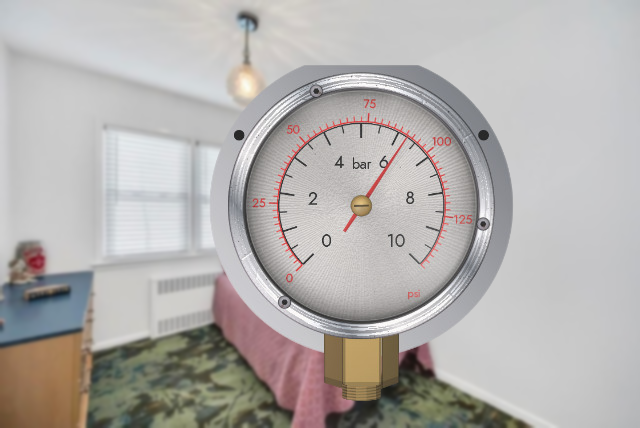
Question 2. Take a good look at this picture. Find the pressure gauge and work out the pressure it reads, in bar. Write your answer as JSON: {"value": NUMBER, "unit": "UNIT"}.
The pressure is {"value": 6.25, "unit": "bar"}
